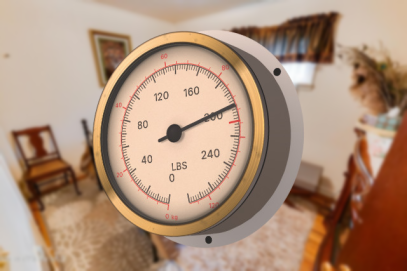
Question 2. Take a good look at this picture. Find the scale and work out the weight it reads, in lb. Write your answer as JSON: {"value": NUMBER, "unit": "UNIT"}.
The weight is {"value": 200, "unit": "lb"}
